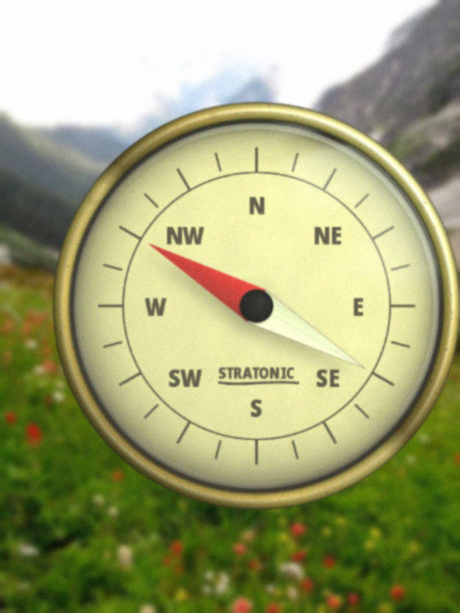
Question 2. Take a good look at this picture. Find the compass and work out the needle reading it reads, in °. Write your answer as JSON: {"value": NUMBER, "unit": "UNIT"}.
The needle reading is {"value": 300, "unit": "°"}
